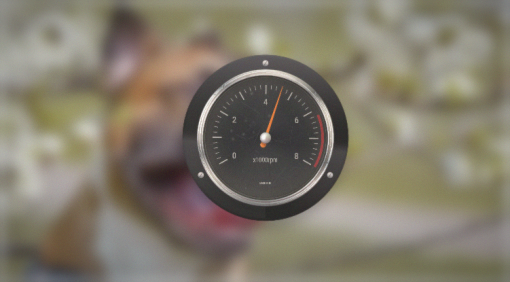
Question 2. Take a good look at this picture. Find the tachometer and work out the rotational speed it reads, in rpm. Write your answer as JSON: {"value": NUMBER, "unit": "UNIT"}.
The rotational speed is {"value": 4600, "unit": "rpm"}
